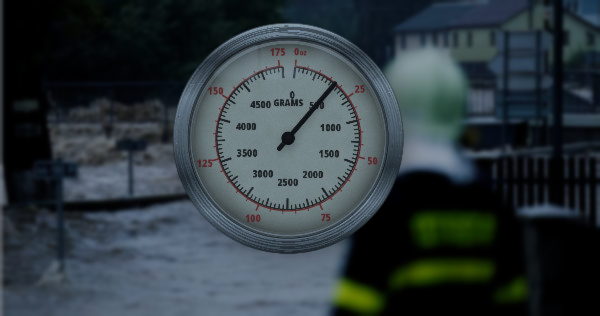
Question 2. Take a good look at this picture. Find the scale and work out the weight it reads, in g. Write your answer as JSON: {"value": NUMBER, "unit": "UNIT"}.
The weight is {"value": 500, "unit": "g"}
